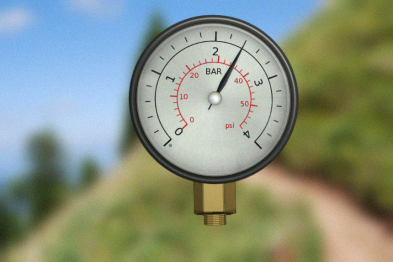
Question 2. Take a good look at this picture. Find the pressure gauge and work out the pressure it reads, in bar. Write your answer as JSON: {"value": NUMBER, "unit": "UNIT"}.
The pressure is {"value": 2.4, "unit": "bar"}
